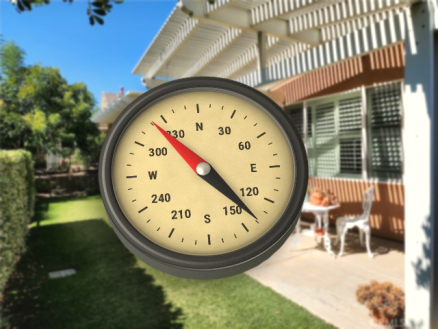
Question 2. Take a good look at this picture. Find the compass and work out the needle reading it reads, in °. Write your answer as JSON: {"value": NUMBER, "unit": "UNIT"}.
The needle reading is {"value": 320, "unit": "°"}
